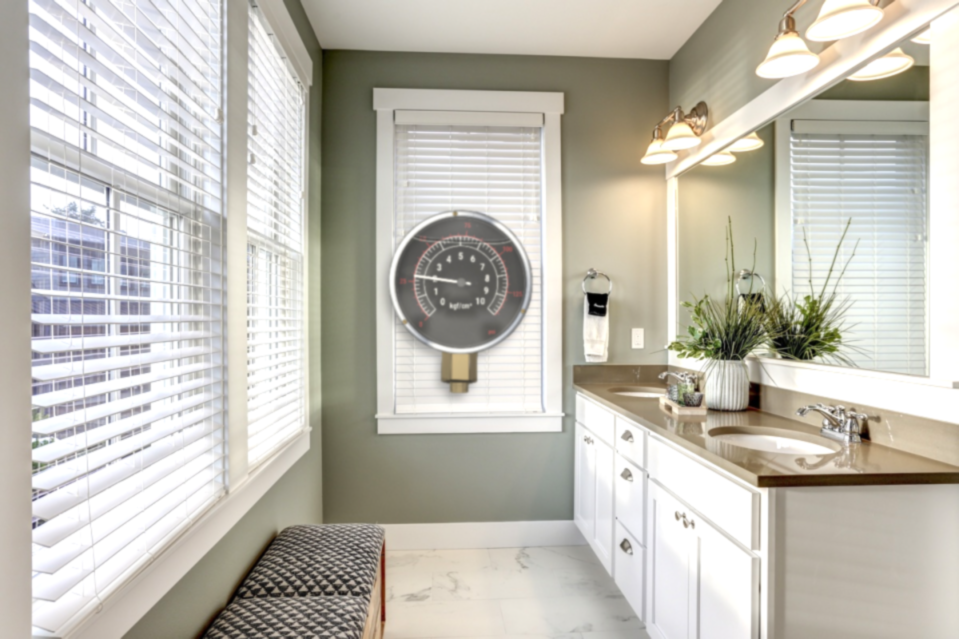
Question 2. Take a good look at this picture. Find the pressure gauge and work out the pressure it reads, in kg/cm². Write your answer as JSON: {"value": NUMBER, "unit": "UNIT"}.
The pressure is {"value": 2, "unit": "kg/cm²"}
